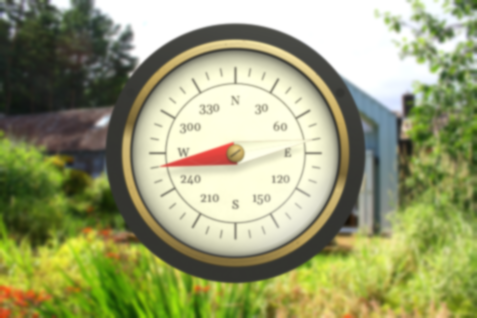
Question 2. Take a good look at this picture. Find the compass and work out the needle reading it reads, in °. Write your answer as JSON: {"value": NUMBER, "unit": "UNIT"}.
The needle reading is {"value": 260, "unit": "°"}
